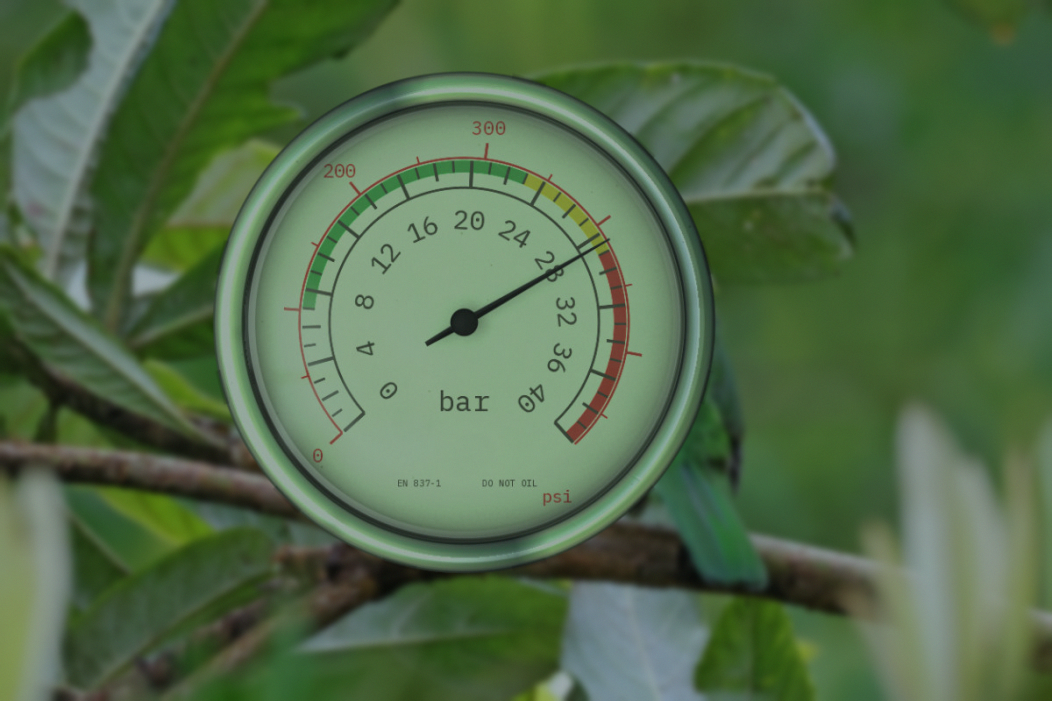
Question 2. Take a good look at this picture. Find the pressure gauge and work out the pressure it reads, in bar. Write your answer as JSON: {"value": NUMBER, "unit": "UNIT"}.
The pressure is {"value": 28.5, "unit": "bar"}
